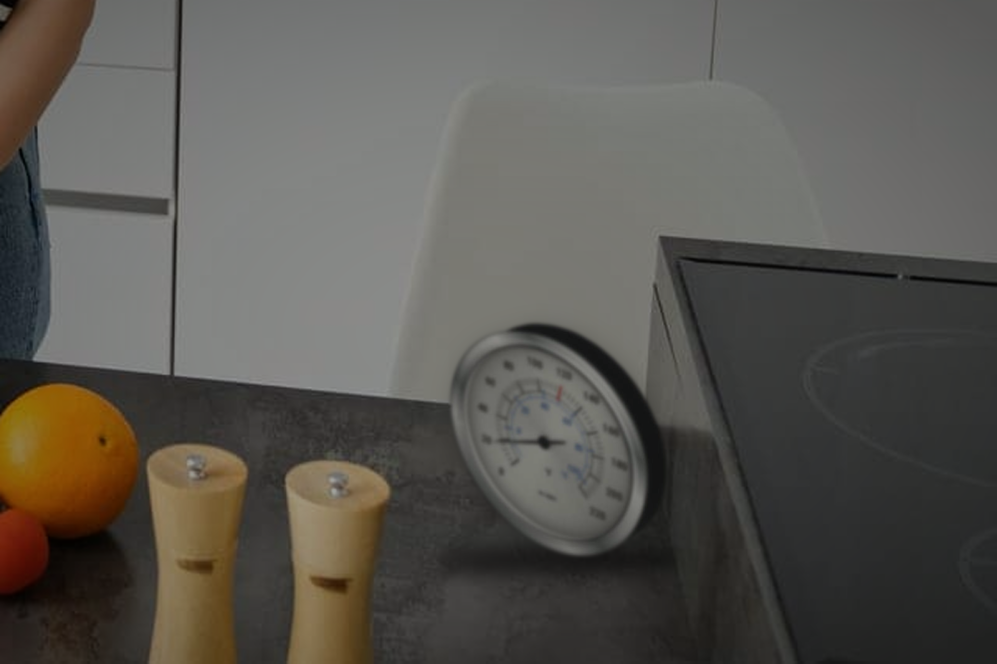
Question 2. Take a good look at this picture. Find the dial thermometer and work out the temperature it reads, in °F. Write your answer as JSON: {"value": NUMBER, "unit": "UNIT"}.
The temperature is {"value": 20, "unit": "°F"}
